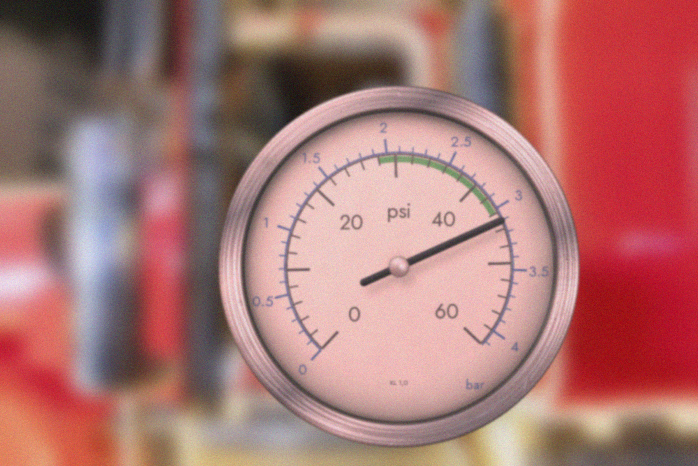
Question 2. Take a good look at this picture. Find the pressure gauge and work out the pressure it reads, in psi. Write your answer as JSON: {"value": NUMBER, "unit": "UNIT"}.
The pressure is {"value": 45, "unit": "psi"}
